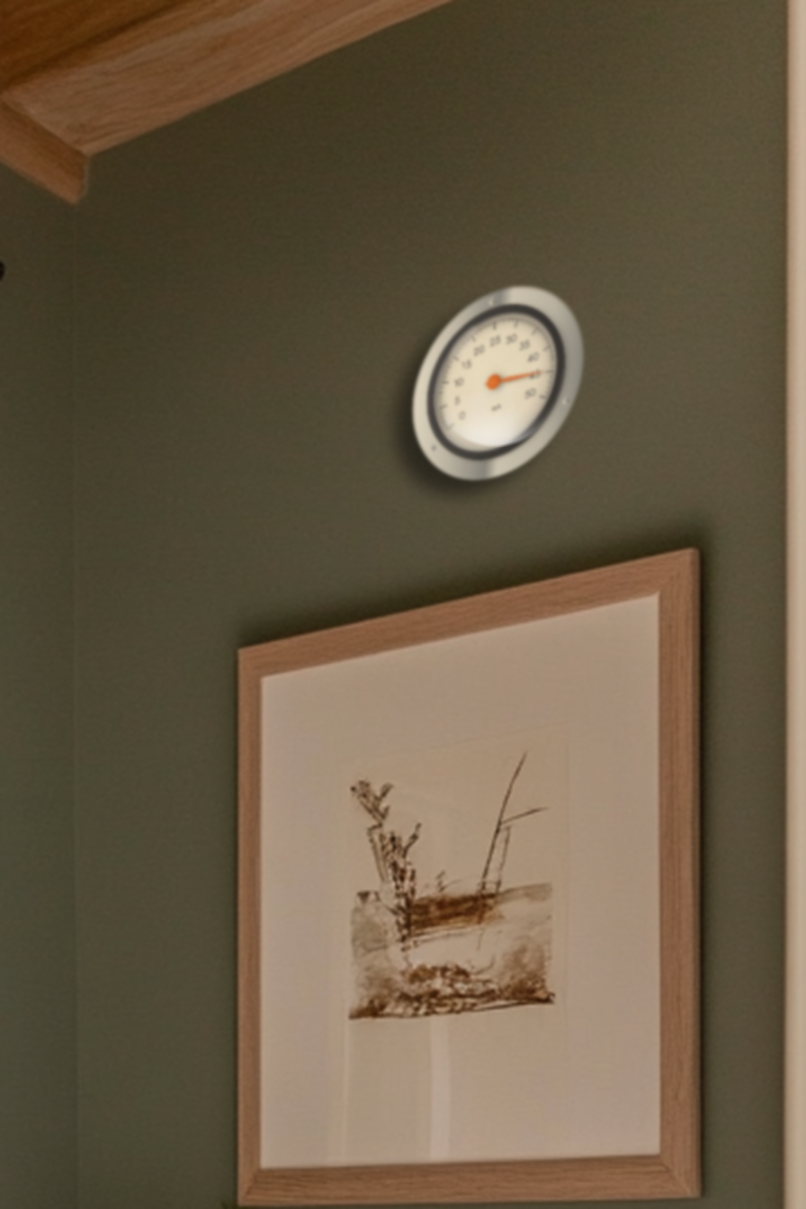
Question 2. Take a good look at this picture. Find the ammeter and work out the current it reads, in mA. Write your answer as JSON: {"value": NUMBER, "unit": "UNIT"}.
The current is {"value": 45, "unit": "mA"}
